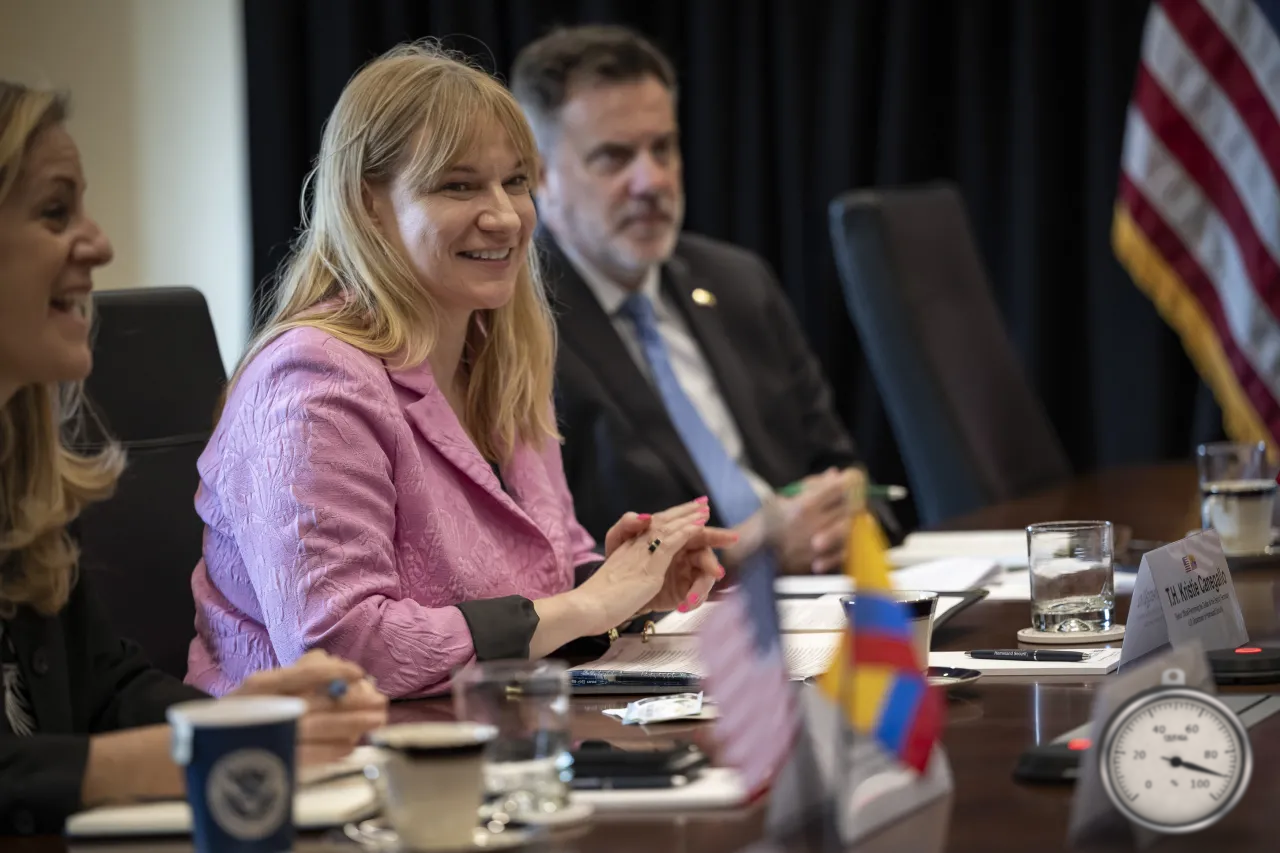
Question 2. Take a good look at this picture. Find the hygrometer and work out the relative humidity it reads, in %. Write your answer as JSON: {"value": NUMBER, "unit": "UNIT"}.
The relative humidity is {"value": 90, "unit": "%"}
